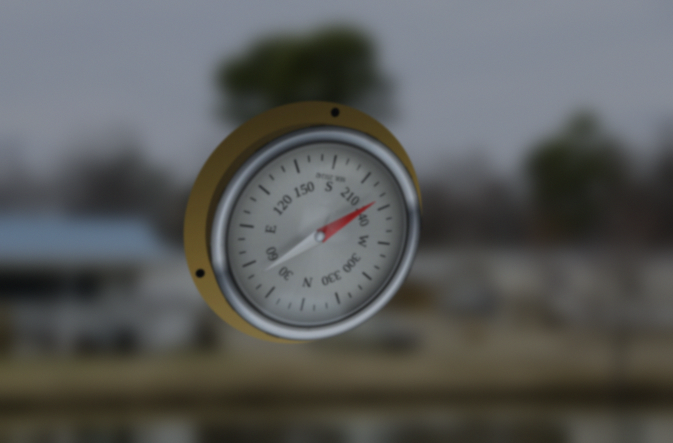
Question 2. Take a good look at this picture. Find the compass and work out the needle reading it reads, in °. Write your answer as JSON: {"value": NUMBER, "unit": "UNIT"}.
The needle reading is {"value": 230, "unit": "°"}
